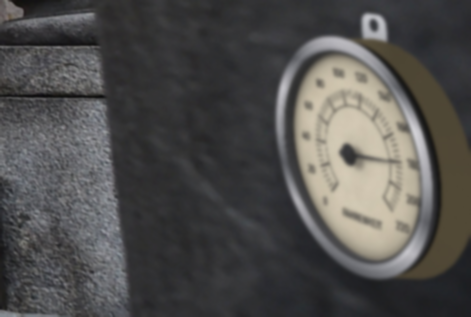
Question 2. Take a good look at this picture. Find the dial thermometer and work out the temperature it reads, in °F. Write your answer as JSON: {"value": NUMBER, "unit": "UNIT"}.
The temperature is {"value": 180, "unit": "°F"}
